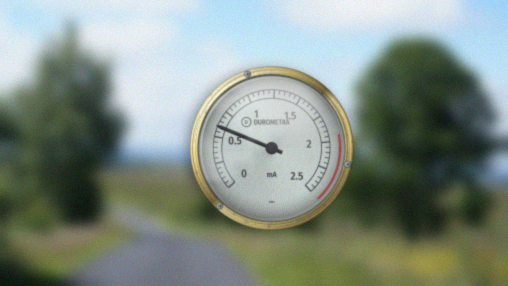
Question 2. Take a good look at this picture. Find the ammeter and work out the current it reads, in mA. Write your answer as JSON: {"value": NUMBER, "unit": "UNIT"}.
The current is {"value": 0.6, "unit": "mA"}
